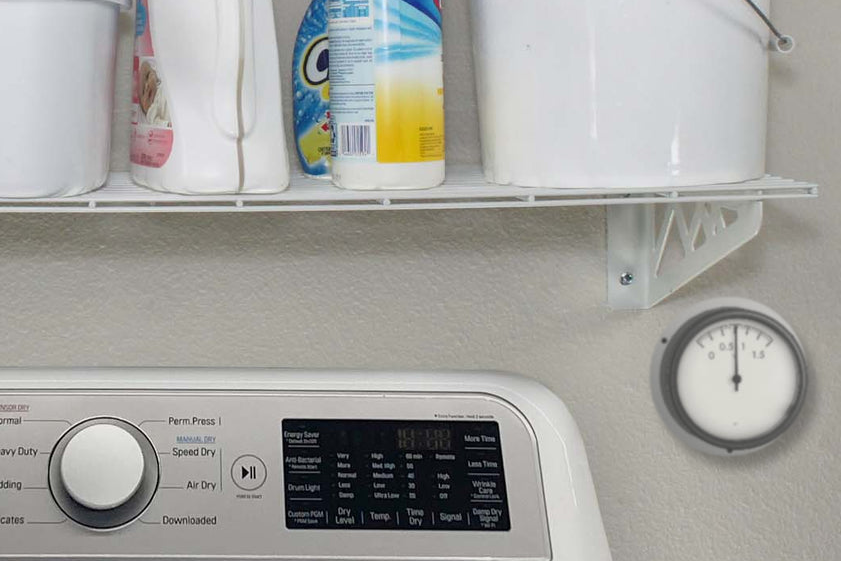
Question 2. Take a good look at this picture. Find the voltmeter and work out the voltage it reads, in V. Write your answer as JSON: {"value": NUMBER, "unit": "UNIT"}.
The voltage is {"value": 0.75, "unit": "V"}
